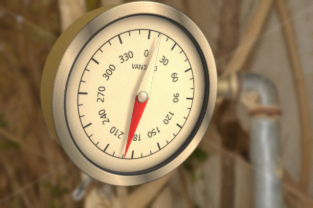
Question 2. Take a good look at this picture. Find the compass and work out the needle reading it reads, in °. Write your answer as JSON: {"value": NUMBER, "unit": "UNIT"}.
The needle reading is {"value": 190, "unit": "°"}
